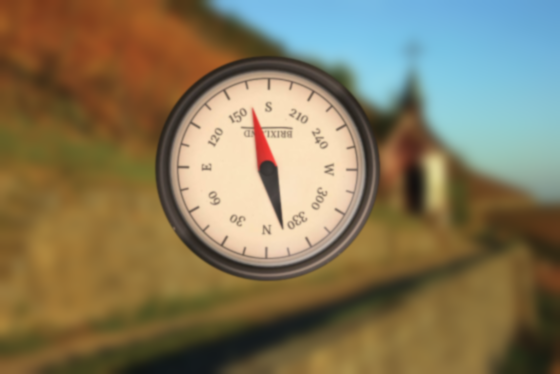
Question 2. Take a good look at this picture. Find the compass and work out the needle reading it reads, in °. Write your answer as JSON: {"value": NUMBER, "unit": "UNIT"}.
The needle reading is {"value": 165, "unit": "°"}
